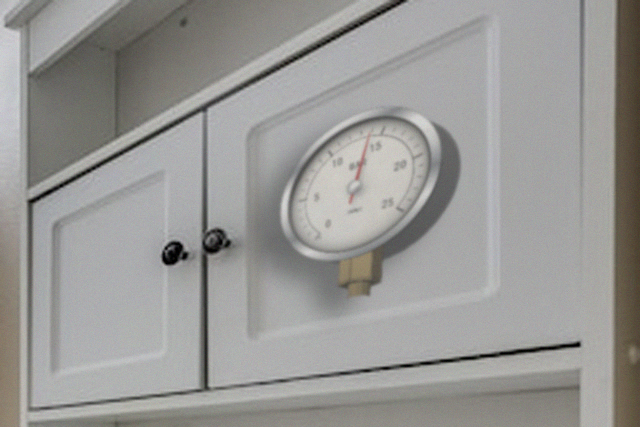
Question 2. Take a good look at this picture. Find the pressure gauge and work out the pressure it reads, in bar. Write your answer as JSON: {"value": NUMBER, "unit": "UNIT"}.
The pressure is {"value": 14, "unit": "bar"}
